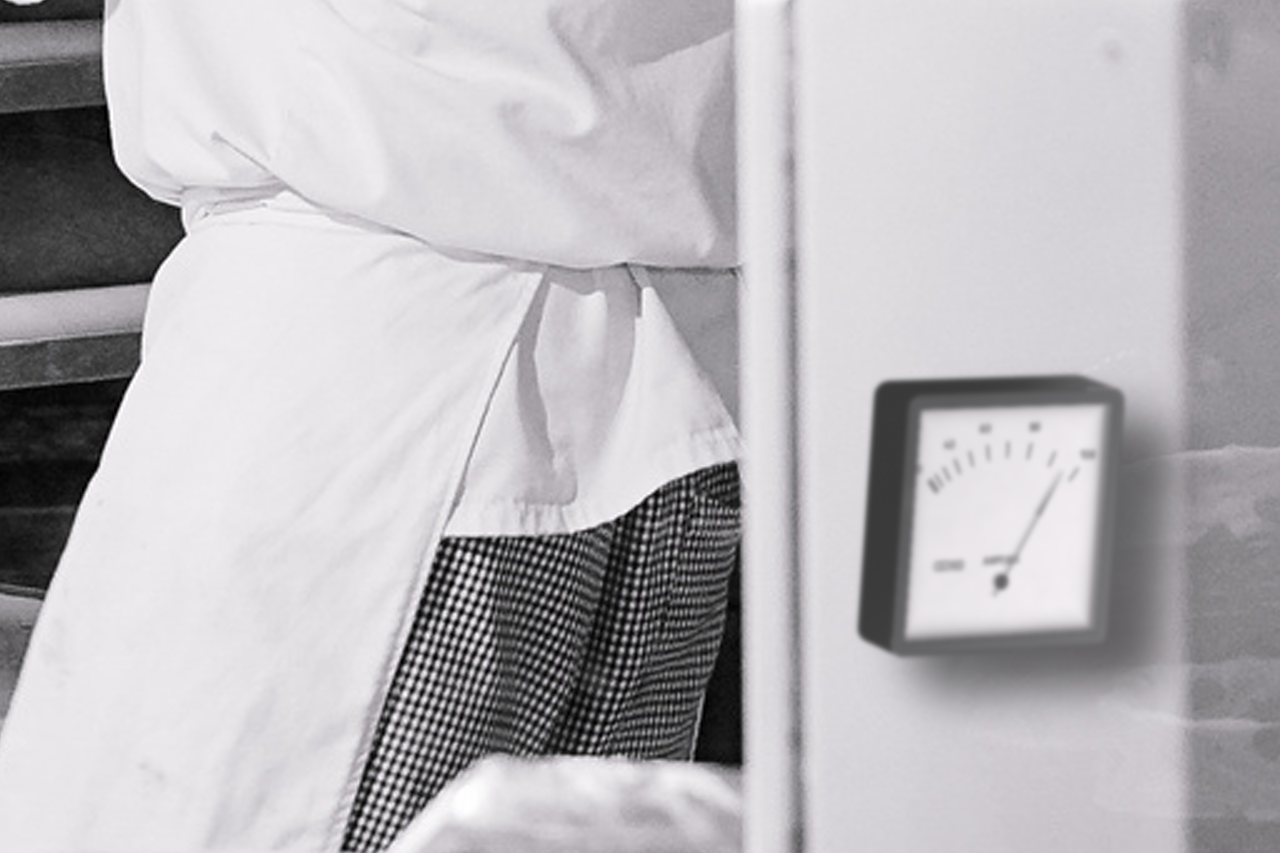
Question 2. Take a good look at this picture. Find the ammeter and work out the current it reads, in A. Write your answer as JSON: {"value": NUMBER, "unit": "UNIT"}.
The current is {"value": 95, "unit": "A"}
